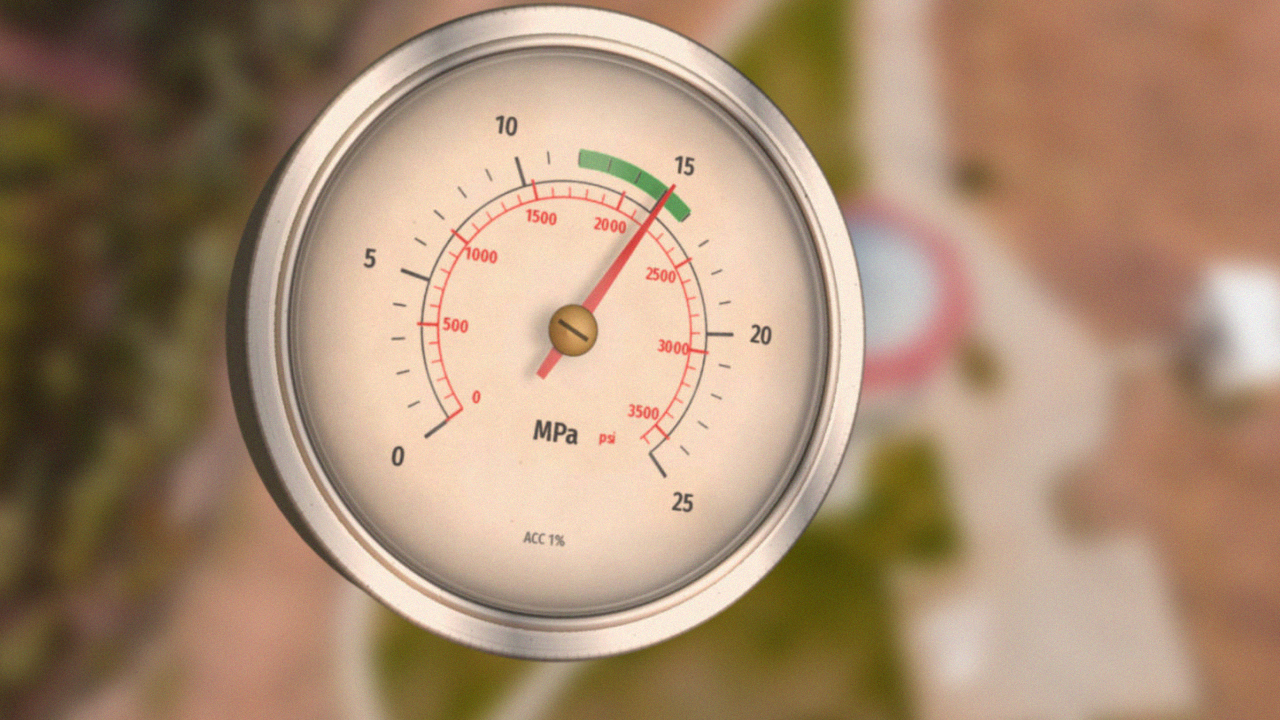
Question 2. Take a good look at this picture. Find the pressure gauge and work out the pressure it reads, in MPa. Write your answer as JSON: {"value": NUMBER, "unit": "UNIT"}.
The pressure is {"value": 15, "unit": "MPa"}
